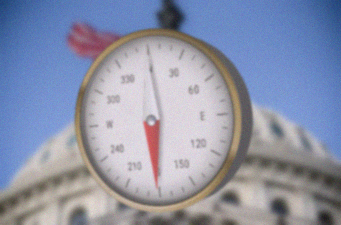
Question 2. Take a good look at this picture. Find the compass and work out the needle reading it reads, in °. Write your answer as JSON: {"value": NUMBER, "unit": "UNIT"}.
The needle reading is {"value": 180, "unit": "°"}
